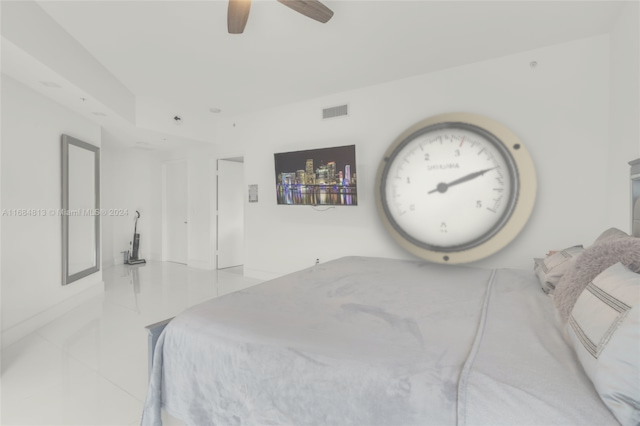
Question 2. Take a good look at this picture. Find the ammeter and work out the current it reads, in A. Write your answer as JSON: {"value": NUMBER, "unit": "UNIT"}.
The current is {"value": 4, "unit": "A"}
